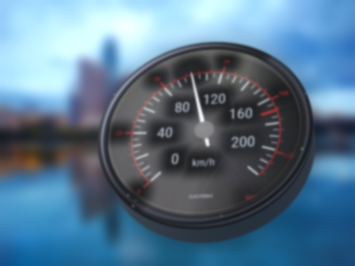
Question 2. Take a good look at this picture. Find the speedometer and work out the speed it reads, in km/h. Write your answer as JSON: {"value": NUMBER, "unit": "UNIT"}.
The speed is {"value": 100, "unit": "km/h"}
